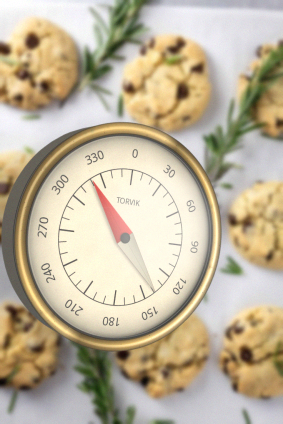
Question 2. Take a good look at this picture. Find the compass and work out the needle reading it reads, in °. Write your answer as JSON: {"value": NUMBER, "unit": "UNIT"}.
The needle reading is {"value": 320, "unit": "°"}
